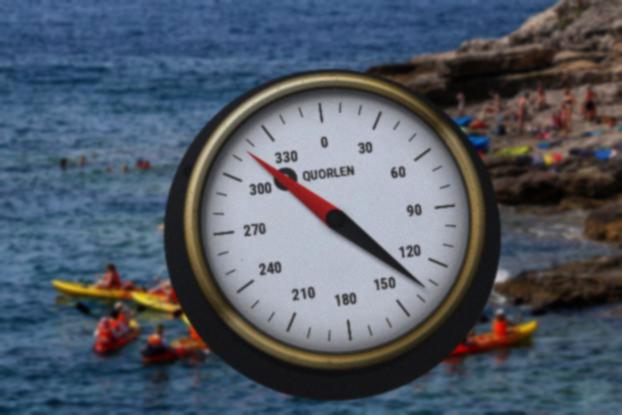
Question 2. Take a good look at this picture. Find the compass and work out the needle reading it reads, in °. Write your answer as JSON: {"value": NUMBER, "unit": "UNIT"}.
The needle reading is {"value": 315, "unit": "°"}
